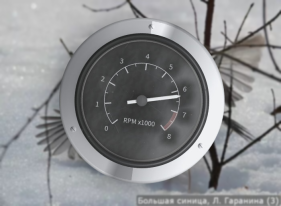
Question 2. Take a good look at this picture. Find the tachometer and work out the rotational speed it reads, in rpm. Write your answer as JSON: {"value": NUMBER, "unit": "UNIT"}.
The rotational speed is {"value": 6250, "unit": "rpm"}
